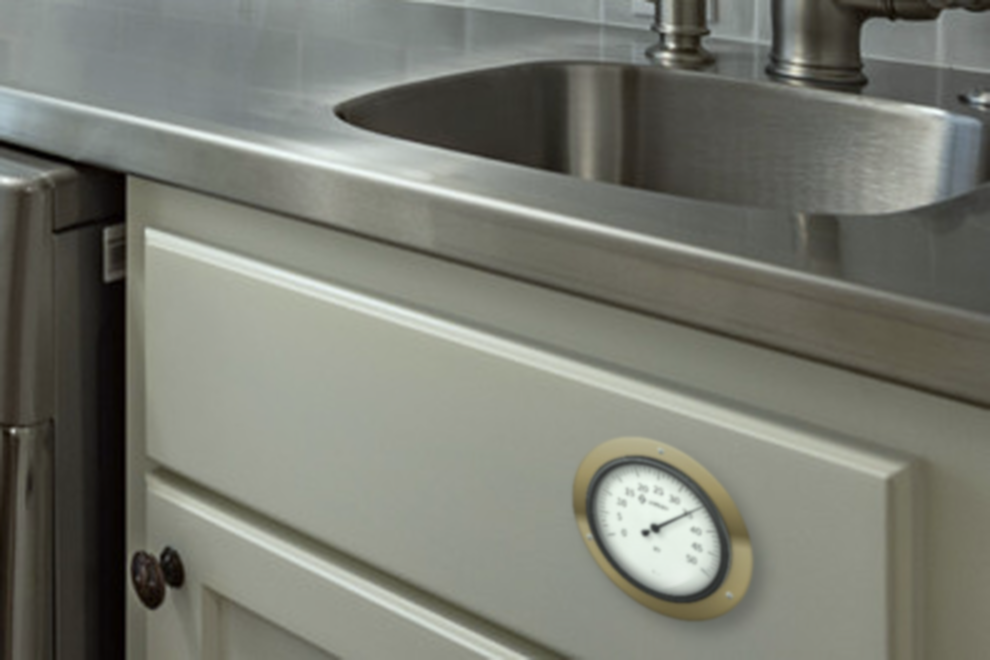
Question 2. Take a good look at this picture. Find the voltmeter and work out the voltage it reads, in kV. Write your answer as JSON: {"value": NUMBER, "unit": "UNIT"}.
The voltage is {"value": 35, "unit": "kV"}
